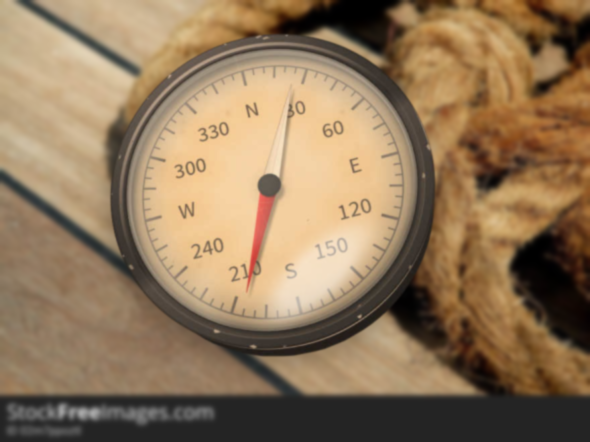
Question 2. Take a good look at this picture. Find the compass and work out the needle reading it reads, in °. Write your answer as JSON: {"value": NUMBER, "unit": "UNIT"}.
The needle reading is {"value": 205, "unit": "°"}
